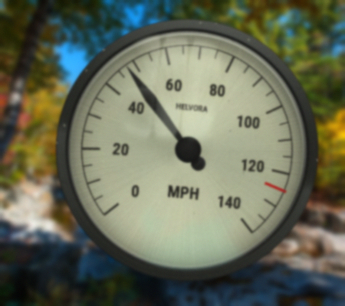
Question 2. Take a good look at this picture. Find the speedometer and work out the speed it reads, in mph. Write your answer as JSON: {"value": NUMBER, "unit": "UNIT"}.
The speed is {"value": 47.5, "unit": "mph"}
